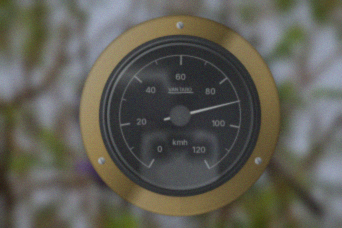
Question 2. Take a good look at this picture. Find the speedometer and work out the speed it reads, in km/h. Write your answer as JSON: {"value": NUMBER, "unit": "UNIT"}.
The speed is {"value": 90, "unit": "km/h"}
